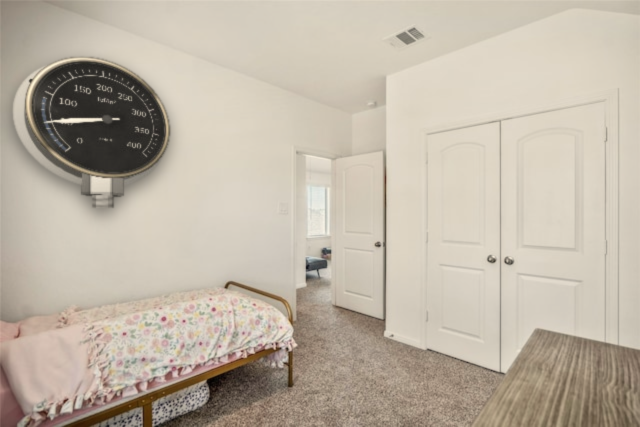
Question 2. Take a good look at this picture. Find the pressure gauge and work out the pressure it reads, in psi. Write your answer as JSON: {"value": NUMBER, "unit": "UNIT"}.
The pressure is {"value": 50, "unit": "psi"}
